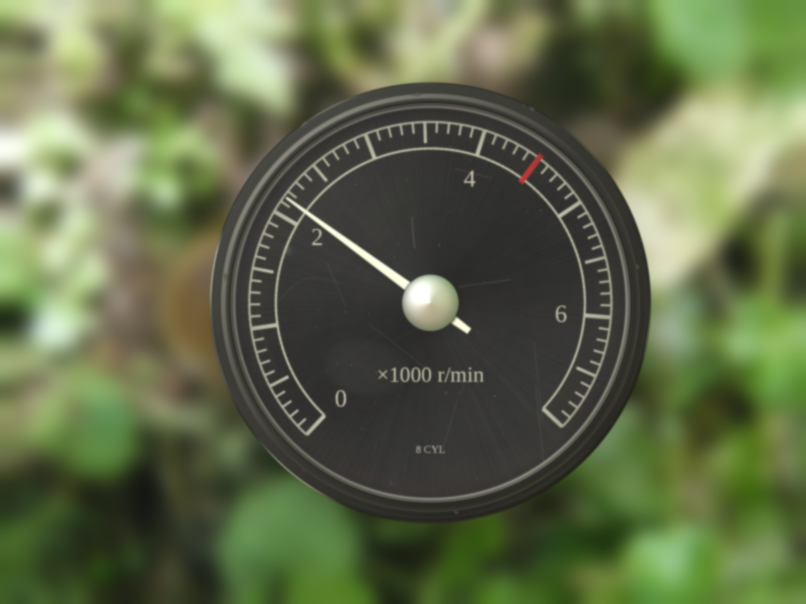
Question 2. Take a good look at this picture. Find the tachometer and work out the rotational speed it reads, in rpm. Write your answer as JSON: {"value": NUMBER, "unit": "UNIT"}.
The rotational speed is {"value": 2150, "unit": "rpm"}
